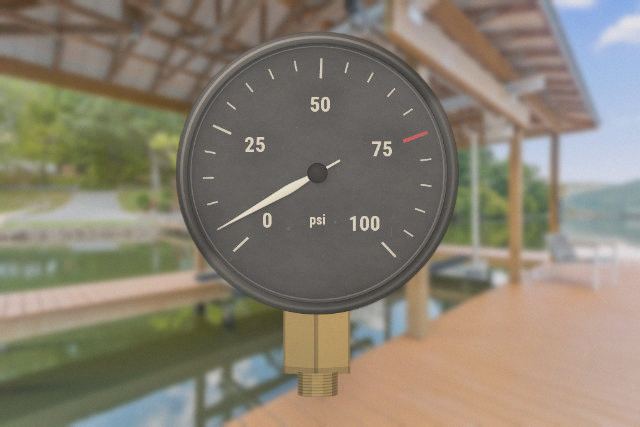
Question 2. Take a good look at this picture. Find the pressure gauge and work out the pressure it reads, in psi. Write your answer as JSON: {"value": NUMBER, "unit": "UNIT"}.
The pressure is {"value": 5, "unit": "psi"}
